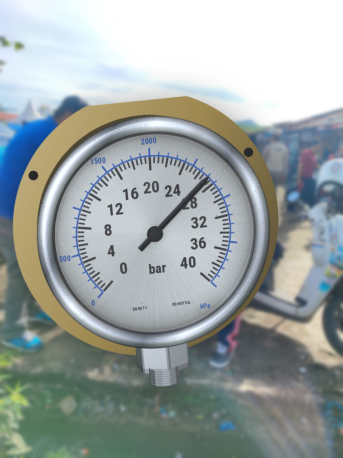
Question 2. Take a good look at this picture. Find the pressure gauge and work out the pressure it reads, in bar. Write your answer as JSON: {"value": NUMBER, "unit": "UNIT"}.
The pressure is {"value": 27, "unit": "bar"}
